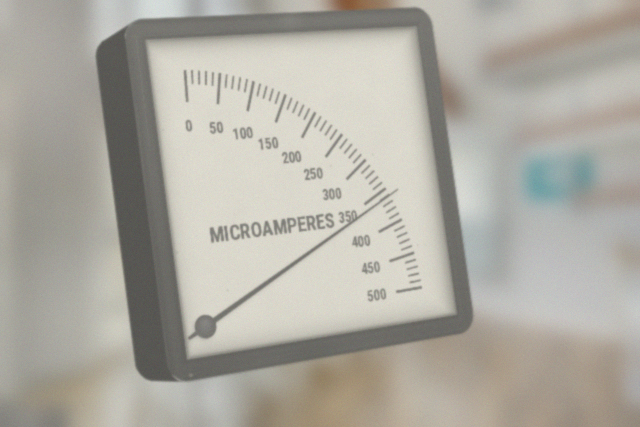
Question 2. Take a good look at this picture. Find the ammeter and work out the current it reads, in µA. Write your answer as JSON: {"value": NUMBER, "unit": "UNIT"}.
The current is {"value": 360, "unit": "µA"}
